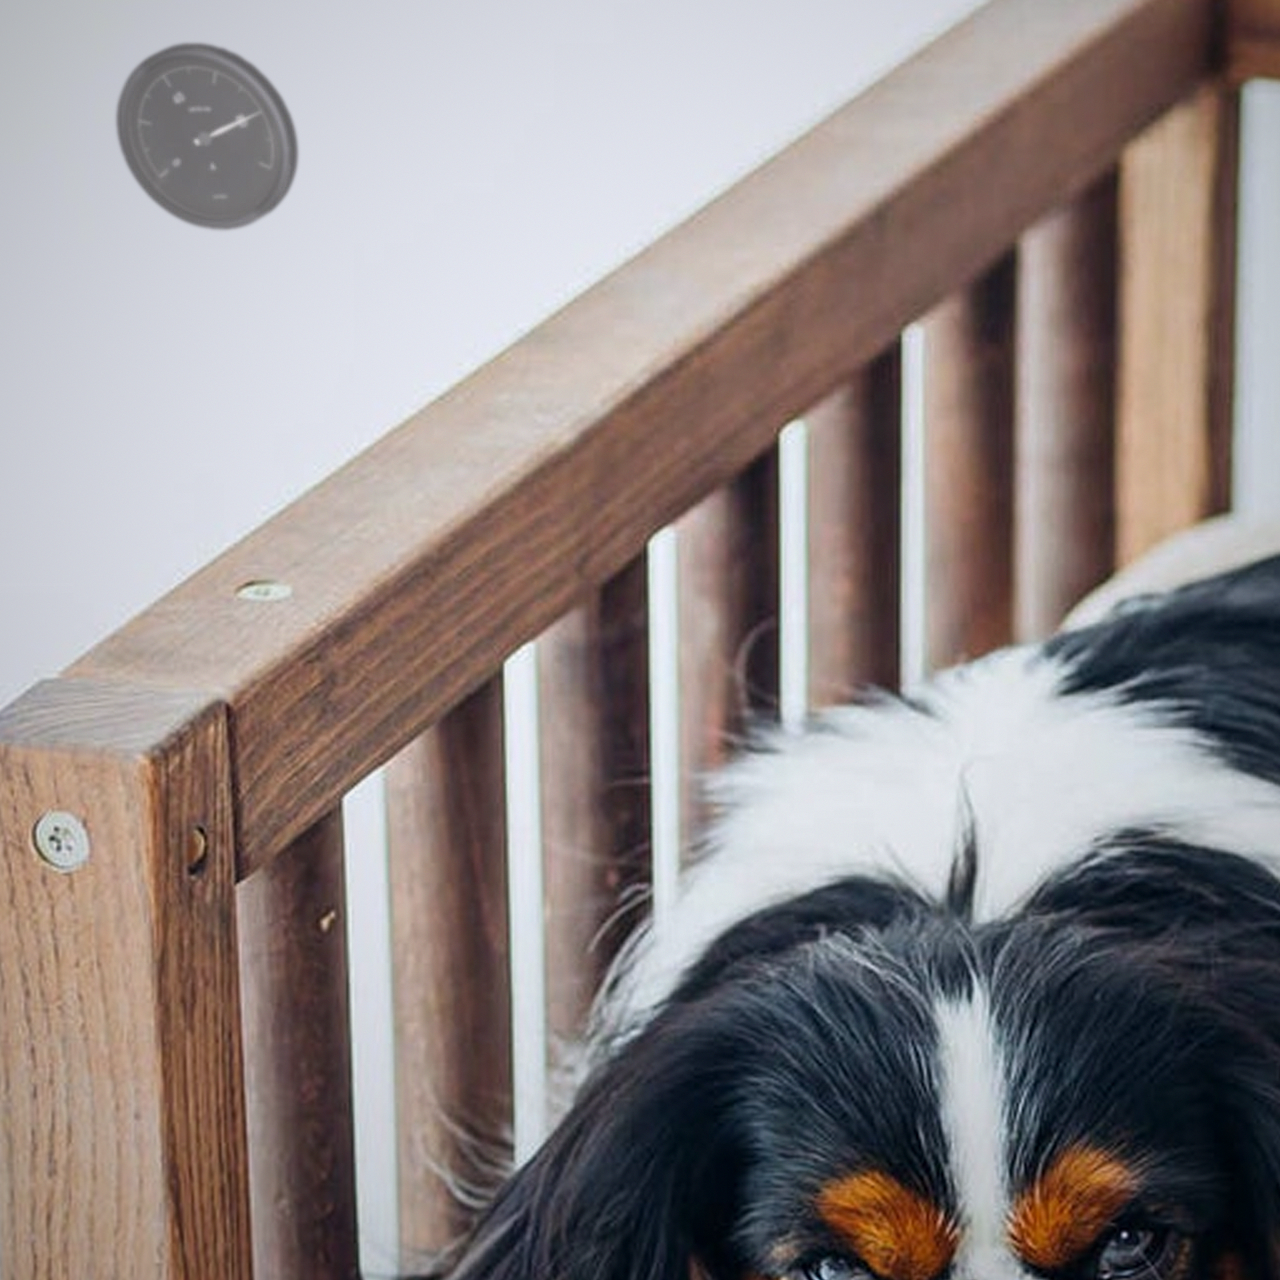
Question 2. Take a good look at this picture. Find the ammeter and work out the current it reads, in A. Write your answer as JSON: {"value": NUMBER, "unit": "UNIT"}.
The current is {"value": 80, "unit": "A"}
